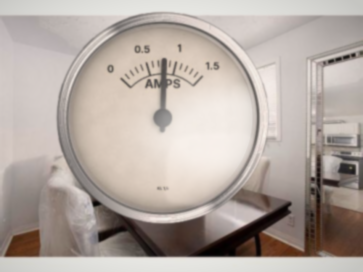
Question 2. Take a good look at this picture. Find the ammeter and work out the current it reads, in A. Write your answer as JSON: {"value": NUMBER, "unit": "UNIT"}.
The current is {"value": 0.8, "unit": "A"}
